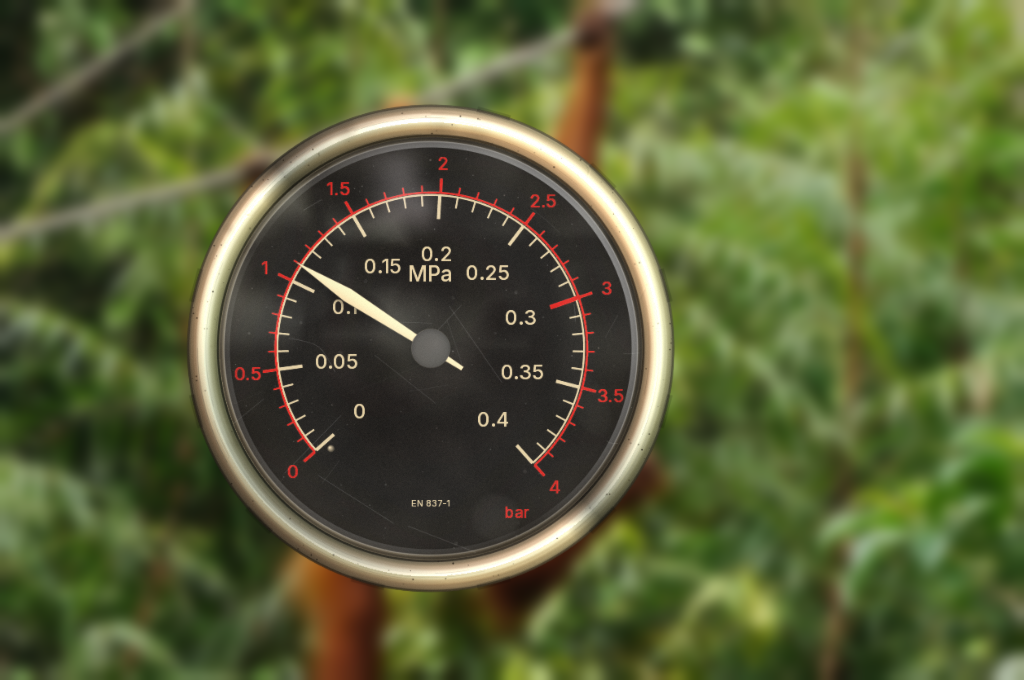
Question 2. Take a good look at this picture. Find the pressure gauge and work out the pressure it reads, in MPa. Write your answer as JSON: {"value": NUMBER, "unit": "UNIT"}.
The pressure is {"value": 0.11, "unit": "MPa"}
